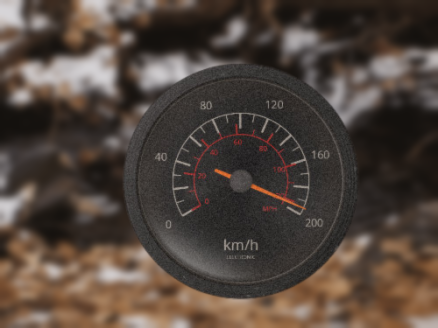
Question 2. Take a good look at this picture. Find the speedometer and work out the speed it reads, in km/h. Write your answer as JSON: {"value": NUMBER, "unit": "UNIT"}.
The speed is {"value": 195, "unit": "km/h"}
